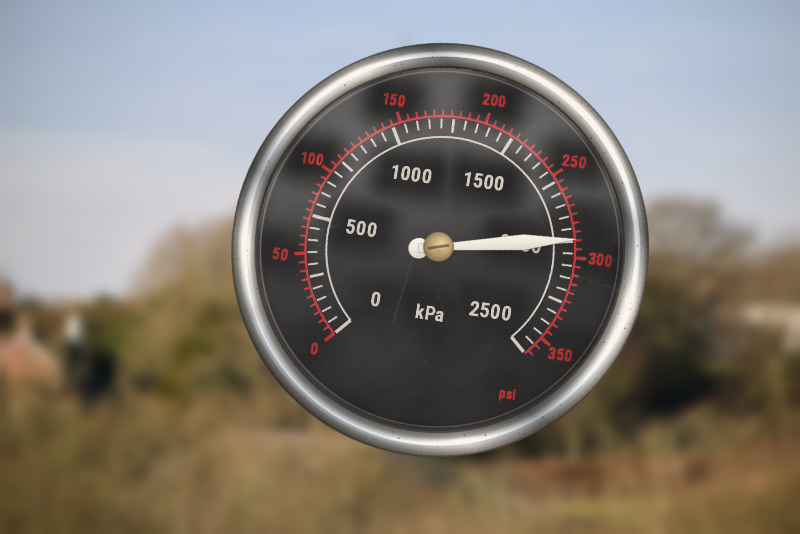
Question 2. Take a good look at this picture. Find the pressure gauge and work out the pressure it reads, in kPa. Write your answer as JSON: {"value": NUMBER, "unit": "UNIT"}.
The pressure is {"value": 2000, "unit": "kPa"}
